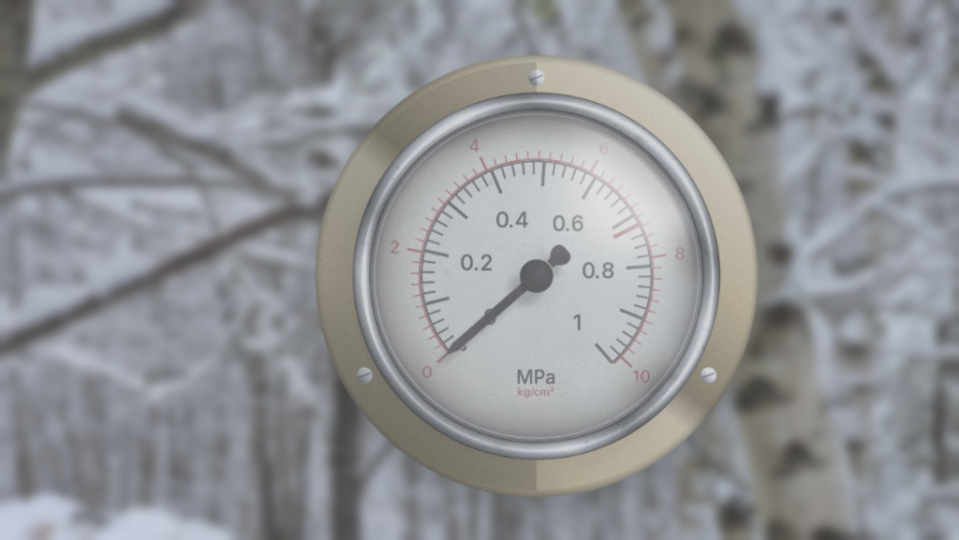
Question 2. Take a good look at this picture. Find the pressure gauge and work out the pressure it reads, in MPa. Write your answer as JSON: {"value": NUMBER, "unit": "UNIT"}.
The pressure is {"value": 0, "unit": "MPa"}
